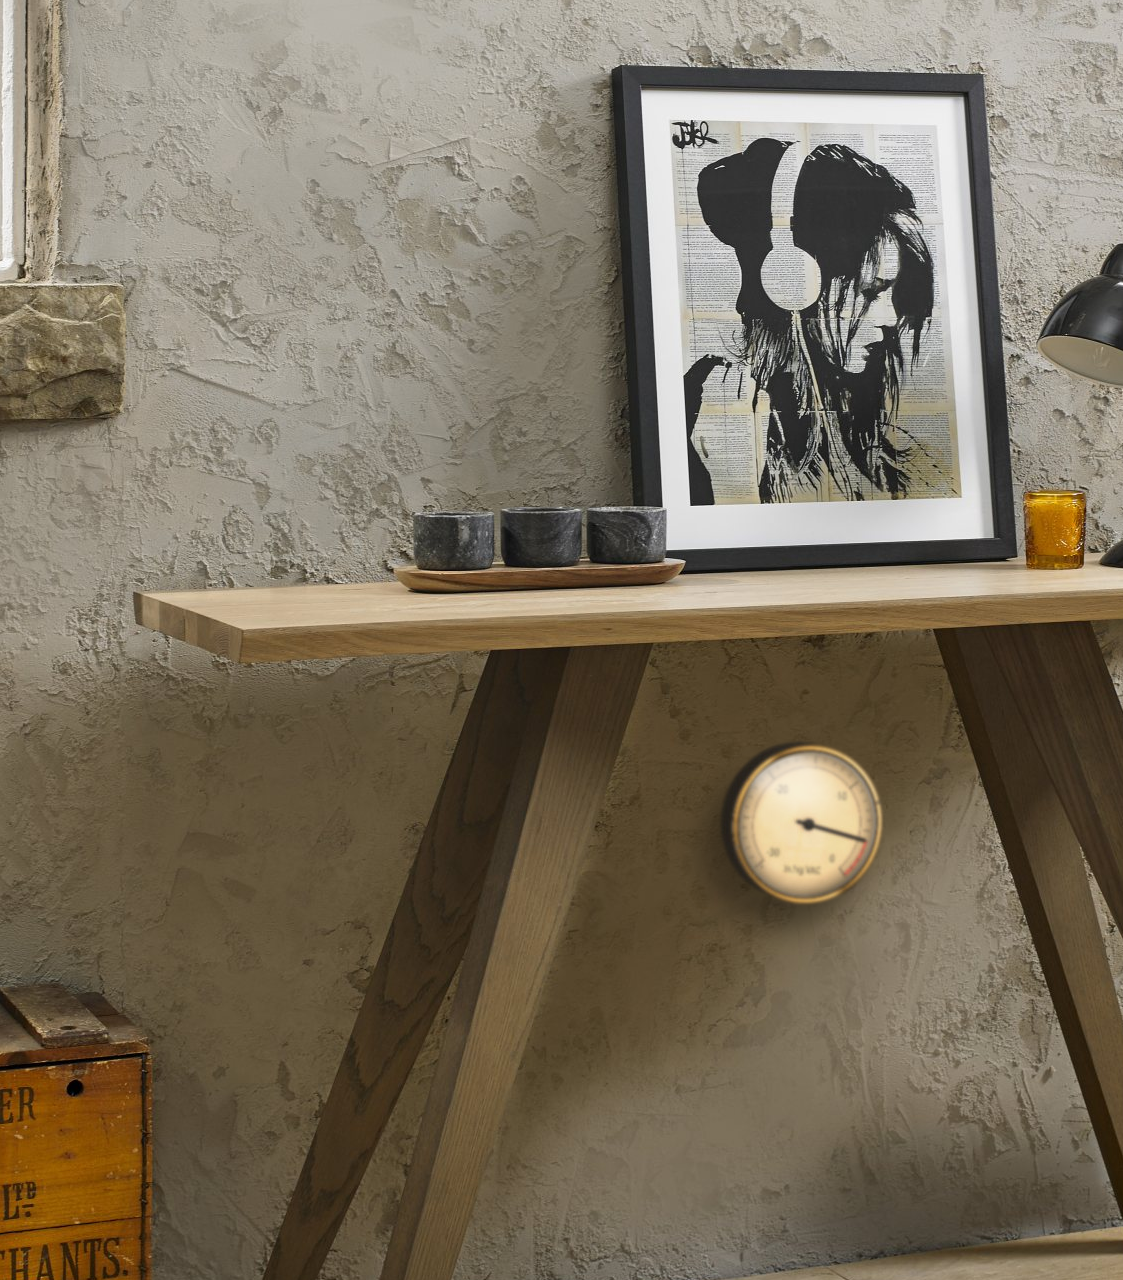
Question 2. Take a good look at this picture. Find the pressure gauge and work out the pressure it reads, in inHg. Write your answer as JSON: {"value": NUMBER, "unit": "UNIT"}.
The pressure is {"value": -4, "unit": "inHg"}
